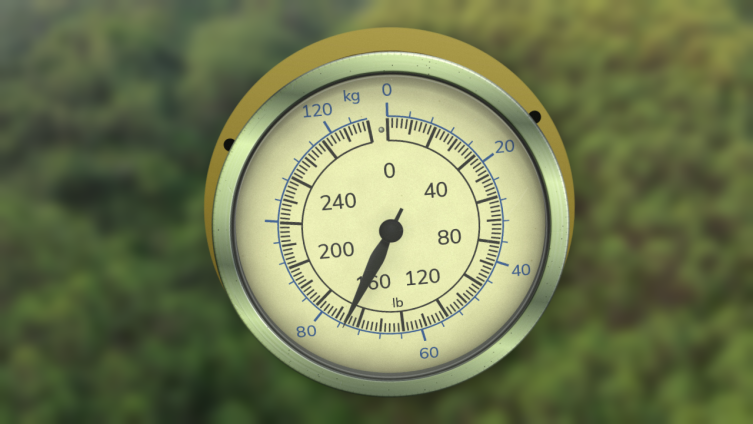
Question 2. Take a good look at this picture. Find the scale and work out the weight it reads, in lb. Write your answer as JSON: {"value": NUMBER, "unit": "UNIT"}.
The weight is {"value": 166, "unit": "lb"}
